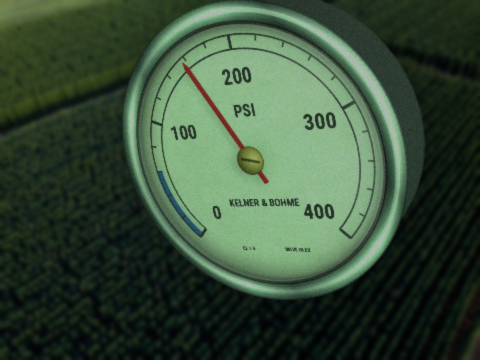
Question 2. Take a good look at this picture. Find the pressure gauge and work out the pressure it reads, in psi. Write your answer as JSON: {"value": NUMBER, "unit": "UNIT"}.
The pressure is {"value": 160, "unit": "psi"}
